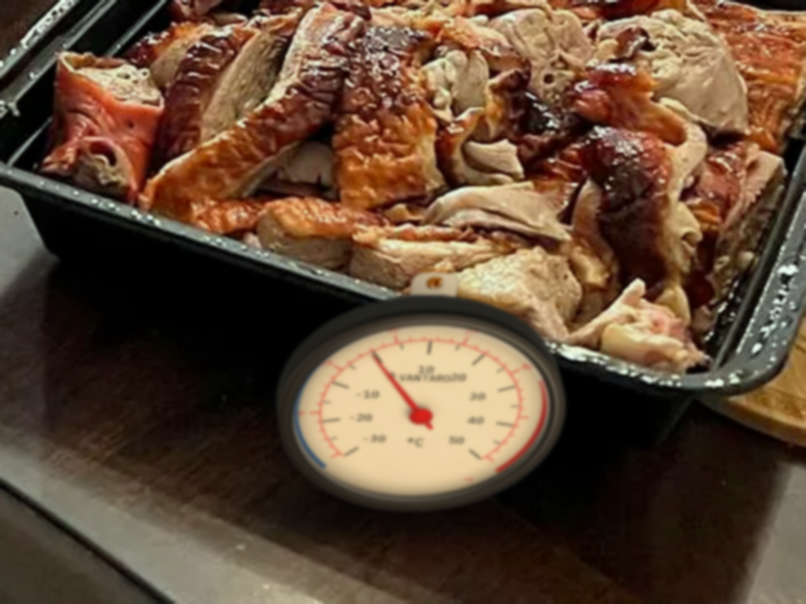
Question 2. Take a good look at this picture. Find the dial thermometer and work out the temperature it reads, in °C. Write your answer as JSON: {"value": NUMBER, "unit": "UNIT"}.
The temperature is {"value": 0, "unit": "°C"}
